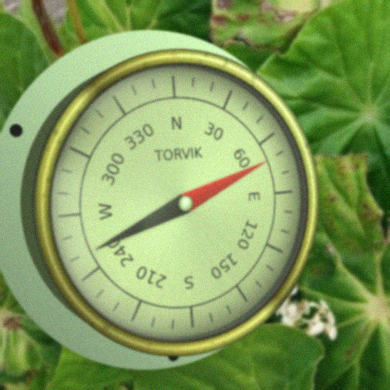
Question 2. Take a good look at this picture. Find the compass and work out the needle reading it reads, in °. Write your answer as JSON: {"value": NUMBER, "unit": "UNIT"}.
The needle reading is {"value": 70, "unit": "°"}
